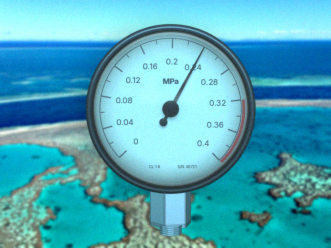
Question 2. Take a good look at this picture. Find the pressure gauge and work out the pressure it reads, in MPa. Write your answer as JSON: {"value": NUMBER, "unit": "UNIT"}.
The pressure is {"value": 0.24, "unit": "MPa"}
